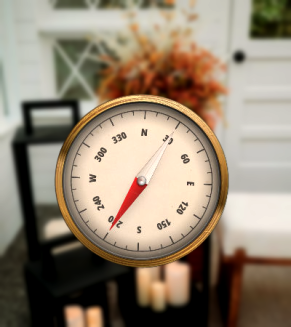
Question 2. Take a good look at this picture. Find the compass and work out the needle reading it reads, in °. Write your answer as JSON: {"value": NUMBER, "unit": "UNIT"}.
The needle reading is {"value": 210, "unit": "°"}
